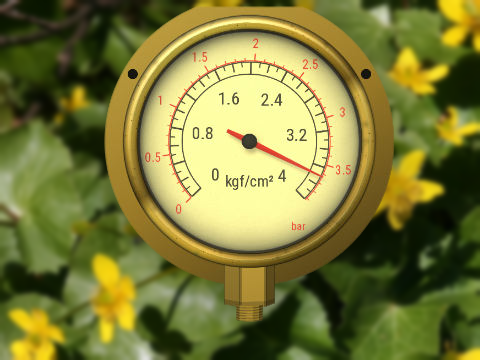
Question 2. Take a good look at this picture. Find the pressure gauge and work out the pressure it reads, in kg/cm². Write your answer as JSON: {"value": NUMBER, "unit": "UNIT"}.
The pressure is {"value": 3.7, "unit": "kg/cm²"}
